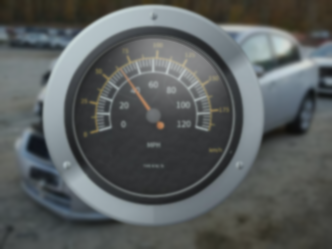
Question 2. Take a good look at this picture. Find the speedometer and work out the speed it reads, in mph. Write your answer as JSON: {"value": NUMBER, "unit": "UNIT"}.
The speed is {"value": 40, "unit": "mph"}
